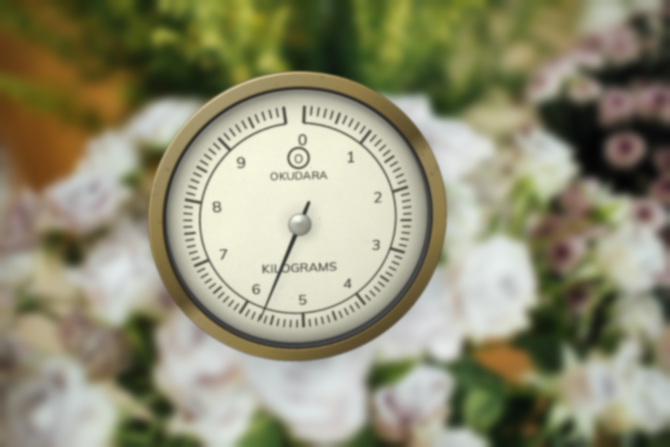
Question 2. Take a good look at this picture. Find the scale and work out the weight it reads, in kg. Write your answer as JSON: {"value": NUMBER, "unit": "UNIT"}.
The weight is {"value": 5.7, "unit": "kg"}
